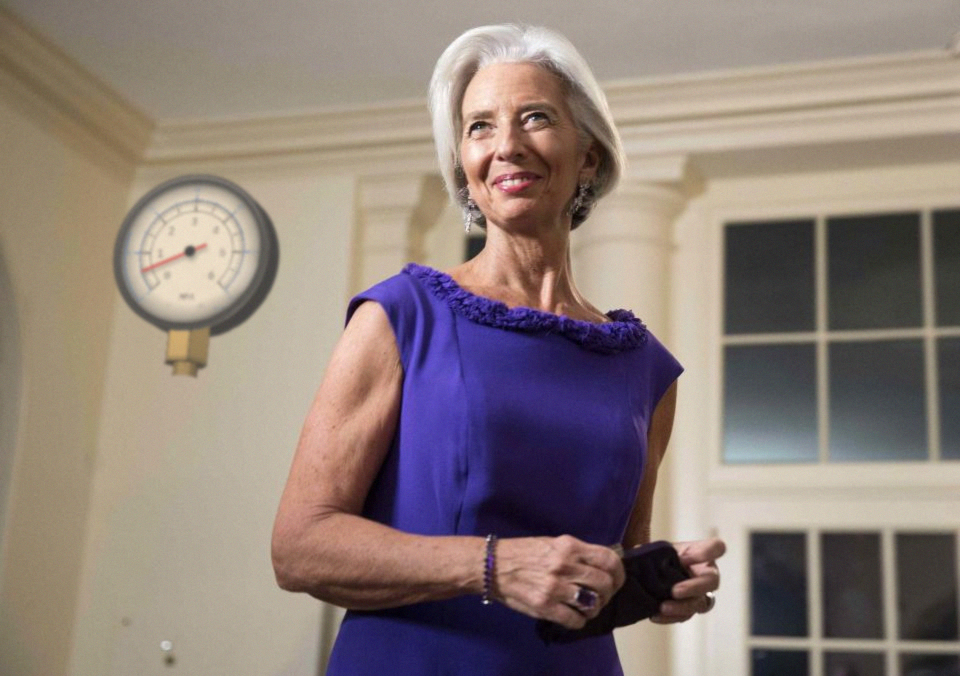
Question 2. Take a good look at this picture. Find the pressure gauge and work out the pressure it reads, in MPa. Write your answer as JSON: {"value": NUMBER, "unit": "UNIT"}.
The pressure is {"value": 0.5, "unit": "MPa"}
